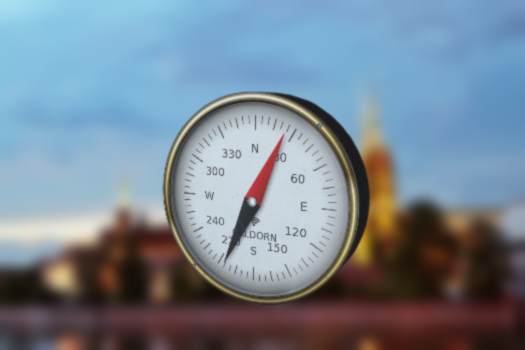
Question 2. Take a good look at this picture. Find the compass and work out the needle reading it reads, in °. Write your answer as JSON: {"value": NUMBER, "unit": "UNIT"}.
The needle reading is {"value": 25, "unit": "°"}
